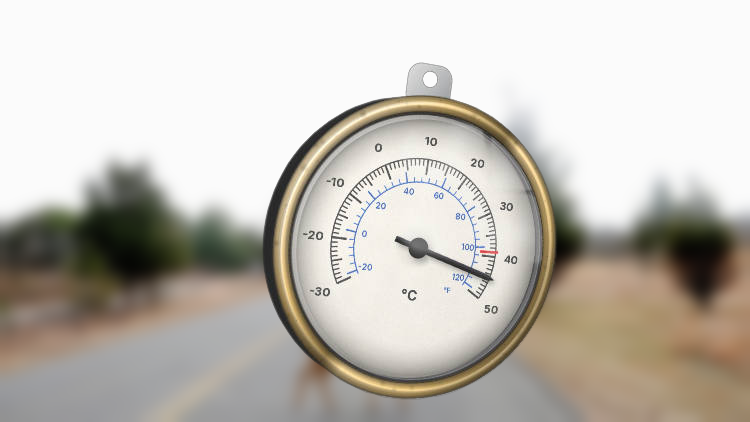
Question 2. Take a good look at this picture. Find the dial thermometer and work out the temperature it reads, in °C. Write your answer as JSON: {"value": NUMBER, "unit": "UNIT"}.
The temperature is {"value": 45, "unit": "°C"}
